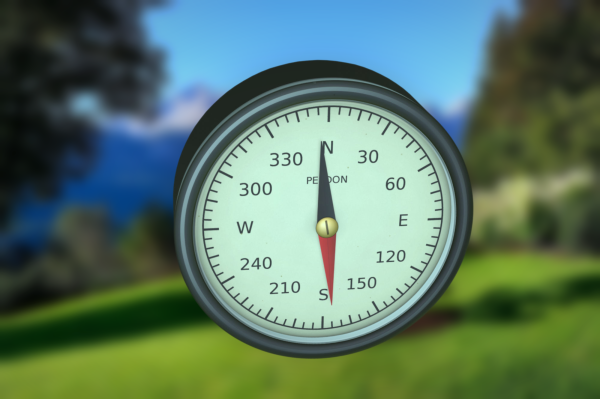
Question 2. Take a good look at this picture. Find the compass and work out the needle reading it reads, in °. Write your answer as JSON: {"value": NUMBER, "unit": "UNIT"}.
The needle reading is {"value": 175, "unit": "°"}
